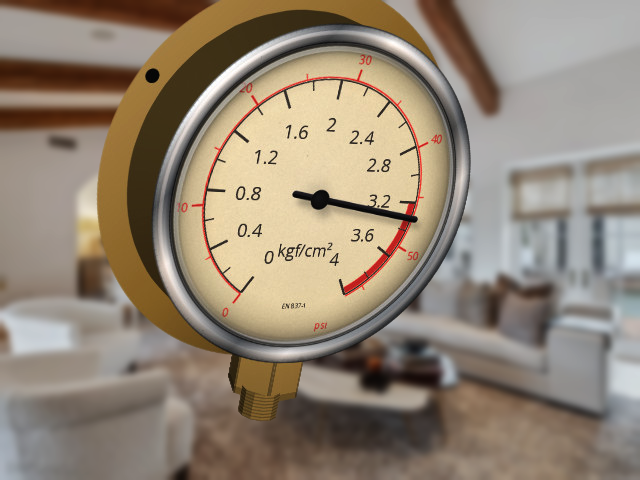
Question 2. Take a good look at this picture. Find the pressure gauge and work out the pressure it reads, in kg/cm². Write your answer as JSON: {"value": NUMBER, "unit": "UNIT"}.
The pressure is {"value": 3.3, "unit": "kg/cm²"}
